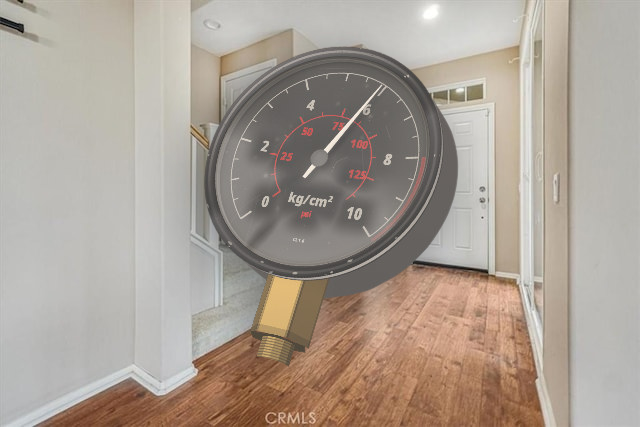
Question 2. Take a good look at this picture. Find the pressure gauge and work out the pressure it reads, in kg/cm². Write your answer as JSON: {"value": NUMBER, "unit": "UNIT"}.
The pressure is {"value": 6, "unit": "kg/cm²"}
